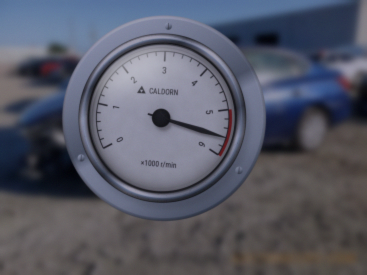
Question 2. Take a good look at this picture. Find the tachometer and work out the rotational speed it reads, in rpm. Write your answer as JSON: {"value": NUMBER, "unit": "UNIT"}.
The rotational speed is {"value": 5600, "unit": "rpm"}
